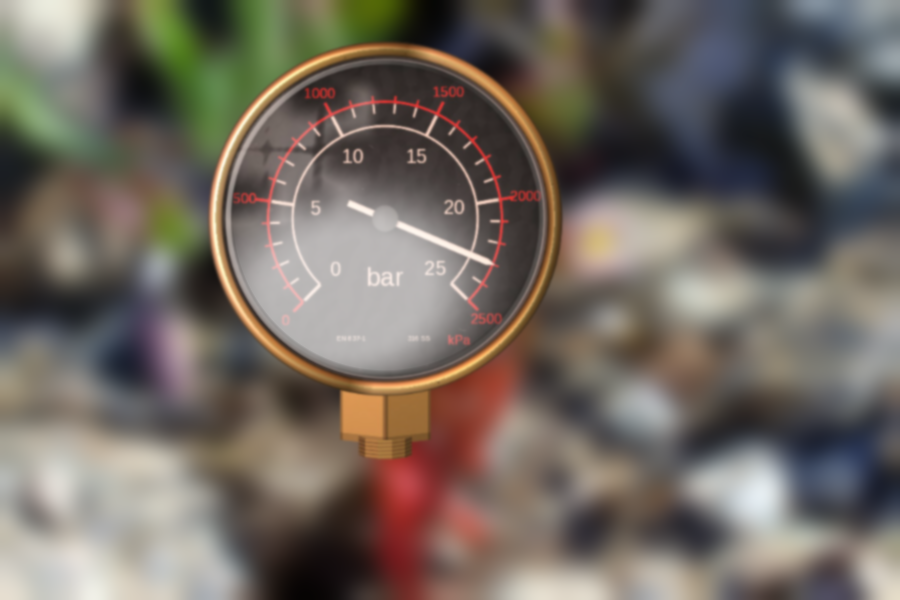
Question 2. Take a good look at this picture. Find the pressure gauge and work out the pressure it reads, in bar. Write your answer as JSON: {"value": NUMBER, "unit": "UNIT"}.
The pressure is {"value": 23, "unit": "bar"}
